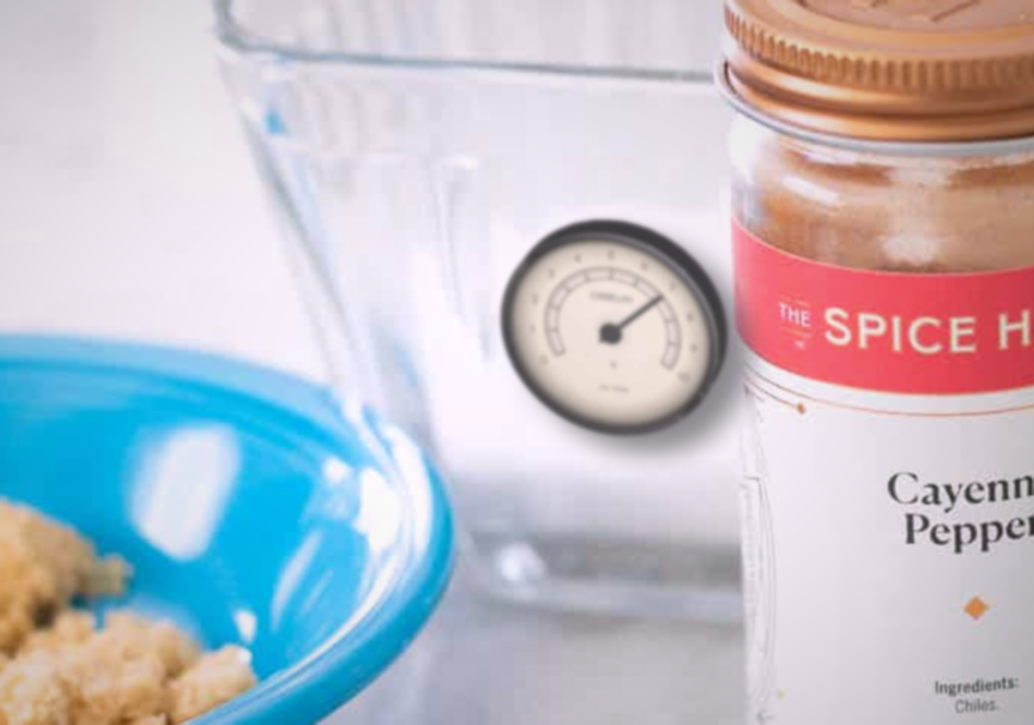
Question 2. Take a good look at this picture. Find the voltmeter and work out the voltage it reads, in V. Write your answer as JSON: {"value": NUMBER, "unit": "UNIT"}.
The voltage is {"value": 7, "unit": "V"}
